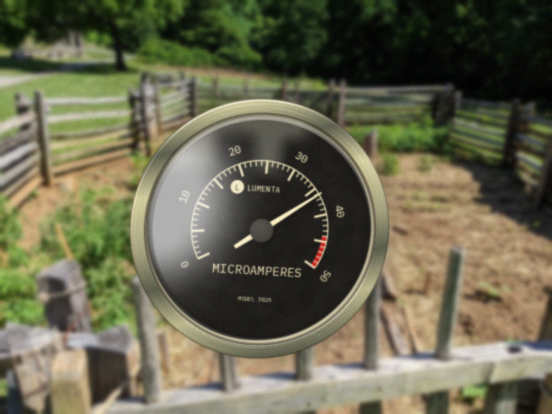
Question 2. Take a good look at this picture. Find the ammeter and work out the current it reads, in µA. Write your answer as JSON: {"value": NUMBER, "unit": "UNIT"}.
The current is {"value": 36, "unit": "µA"}
